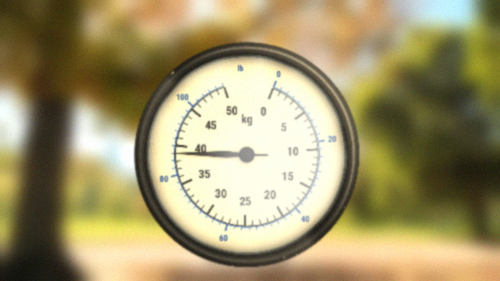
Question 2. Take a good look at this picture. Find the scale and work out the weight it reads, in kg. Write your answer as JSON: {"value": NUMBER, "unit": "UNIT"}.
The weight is {"value": 39, "unit": "kg"}
